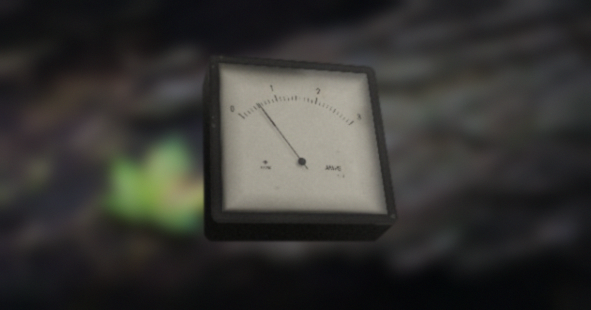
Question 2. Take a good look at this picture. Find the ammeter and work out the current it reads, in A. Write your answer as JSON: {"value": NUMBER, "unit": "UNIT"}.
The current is {"value": 0.5, "unit": "A"}
